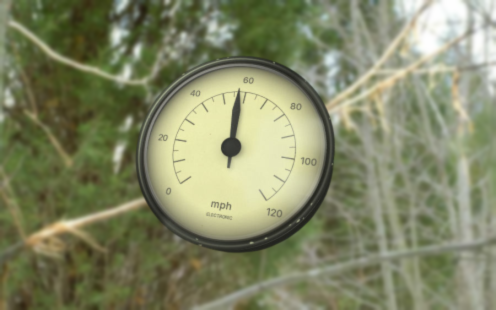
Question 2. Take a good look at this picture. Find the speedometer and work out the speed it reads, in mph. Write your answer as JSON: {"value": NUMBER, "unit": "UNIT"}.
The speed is {"value": 57.5, "unit": "mph"}
